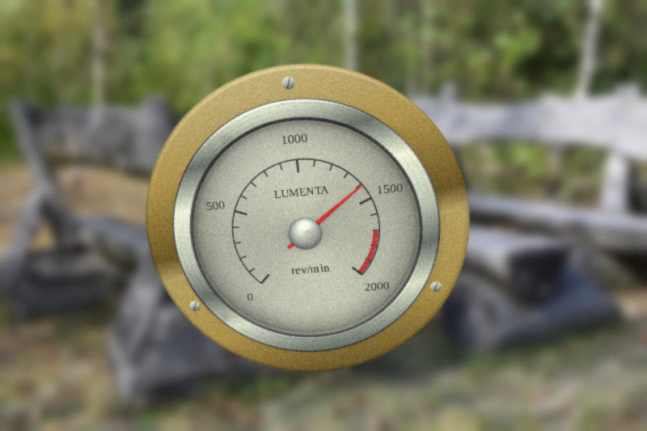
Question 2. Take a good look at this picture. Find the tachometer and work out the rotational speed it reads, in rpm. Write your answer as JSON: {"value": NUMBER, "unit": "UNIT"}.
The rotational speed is {"value": 1400, "unit": "rpm"}
